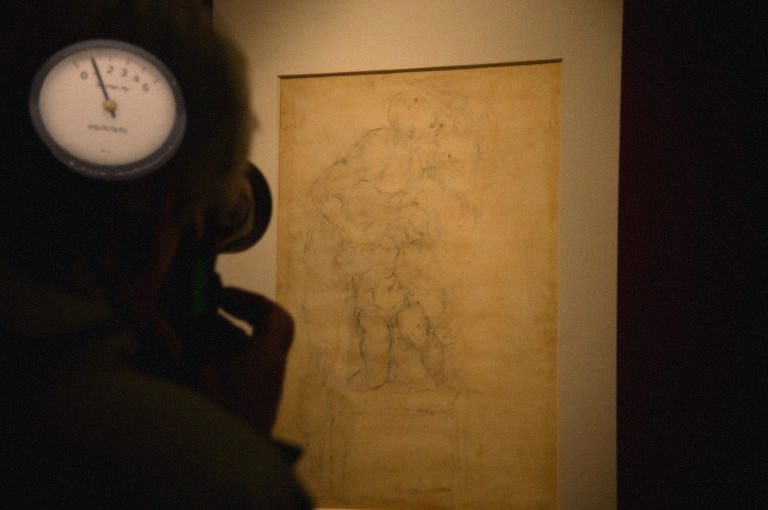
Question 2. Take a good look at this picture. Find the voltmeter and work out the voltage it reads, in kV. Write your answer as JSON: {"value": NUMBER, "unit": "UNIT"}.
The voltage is {"value": 1, "unit": "kV"}
